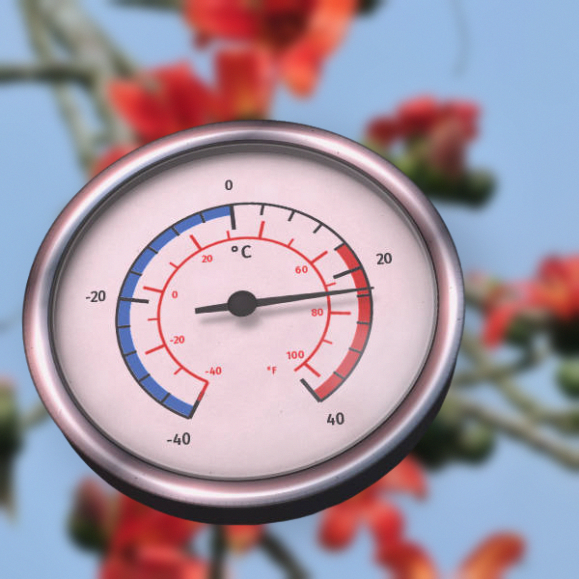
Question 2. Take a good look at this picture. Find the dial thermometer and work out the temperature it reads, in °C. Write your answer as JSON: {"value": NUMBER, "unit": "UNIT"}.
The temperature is {"value": 24, "unit": "°C"}
